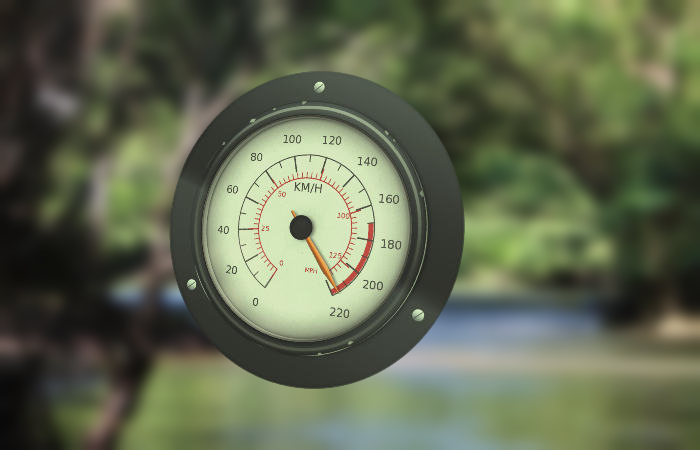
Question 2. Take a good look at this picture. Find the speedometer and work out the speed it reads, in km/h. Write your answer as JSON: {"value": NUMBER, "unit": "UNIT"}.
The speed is {"value": 215, "unit": "km/h"}
